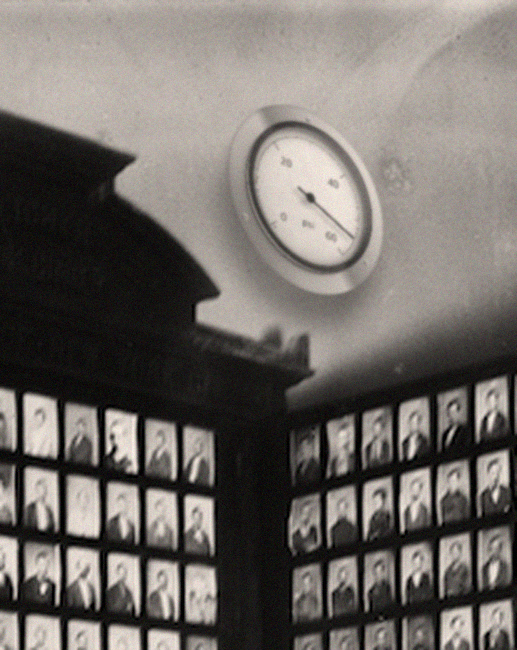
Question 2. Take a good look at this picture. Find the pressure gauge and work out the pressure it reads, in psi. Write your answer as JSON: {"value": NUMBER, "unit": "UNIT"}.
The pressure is {"value": 55, "unit": "psi"}
